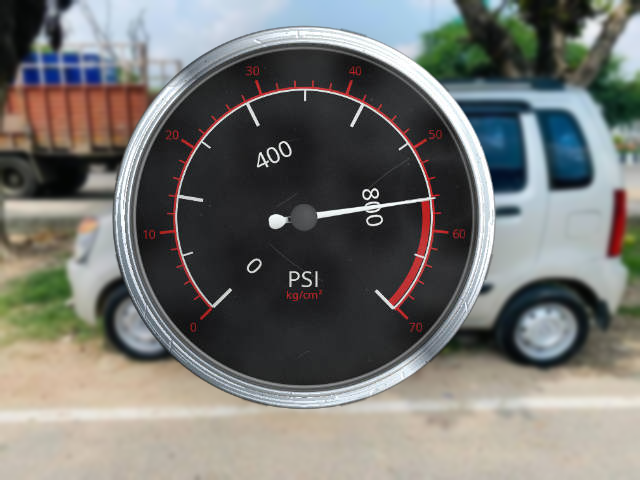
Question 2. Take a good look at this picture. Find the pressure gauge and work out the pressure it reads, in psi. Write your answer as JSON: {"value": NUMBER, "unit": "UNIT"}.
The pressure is {"value": 800, "unit": "psi"}
